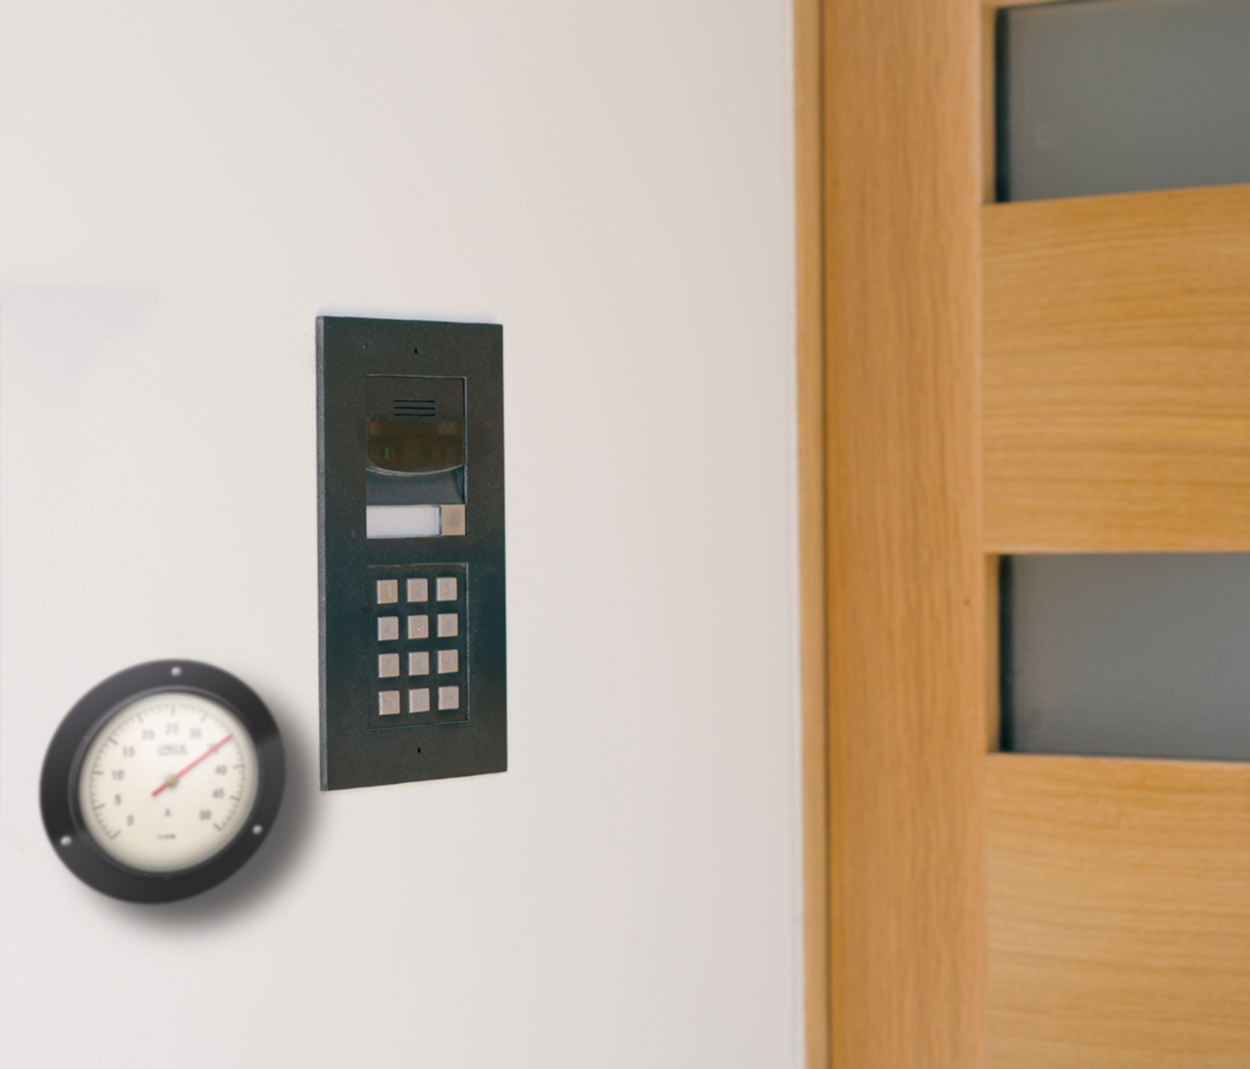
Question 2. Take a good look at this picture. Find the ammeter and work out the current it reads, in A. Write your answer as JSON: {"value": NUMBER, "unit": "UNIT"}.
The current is {"value": 35, "unit": "A"}
